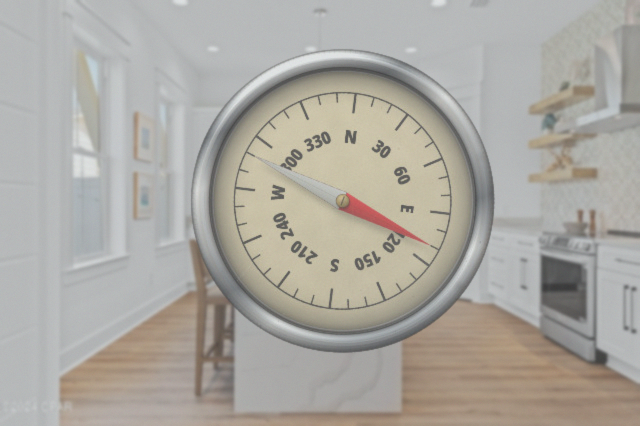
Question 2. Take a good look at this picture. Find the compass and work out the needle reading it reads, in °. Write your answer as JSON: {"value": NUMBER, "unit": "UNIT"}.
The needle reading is {"value": 110, "unit": "°"}
